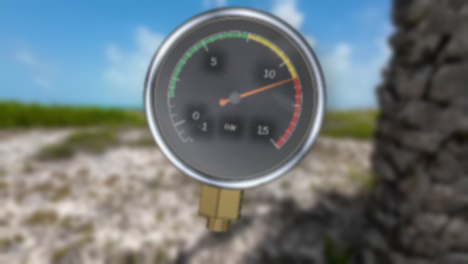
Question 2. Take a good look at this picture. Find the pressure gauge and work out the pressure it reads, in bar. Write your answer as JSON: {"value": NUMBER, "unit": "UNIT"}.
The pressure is {"value": 11, "unit": "bar"}
